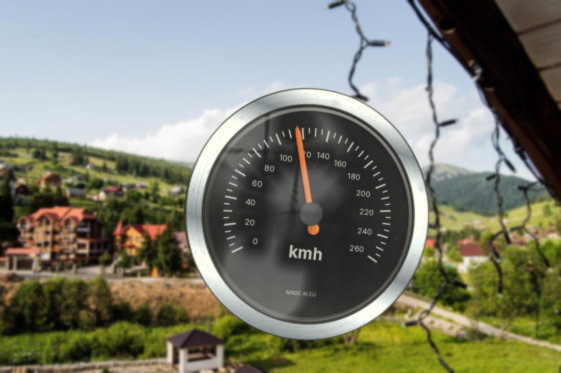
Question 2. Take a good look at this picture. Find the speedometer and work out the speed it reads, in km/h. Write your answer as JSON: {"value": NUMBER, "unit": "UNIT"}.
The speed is {"value": 115, "unit": "km/h"}
